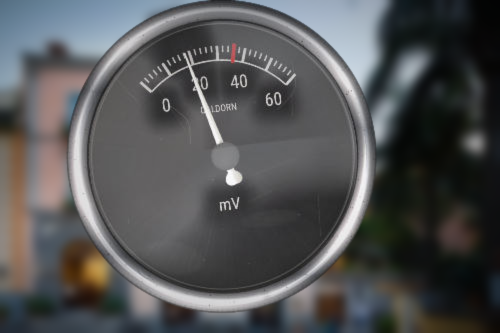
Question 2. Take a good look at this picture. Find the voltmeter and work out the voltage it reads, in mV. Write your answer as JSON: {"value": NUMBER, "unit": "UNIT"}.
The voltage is {"value": 18, "unit": "mV"}
